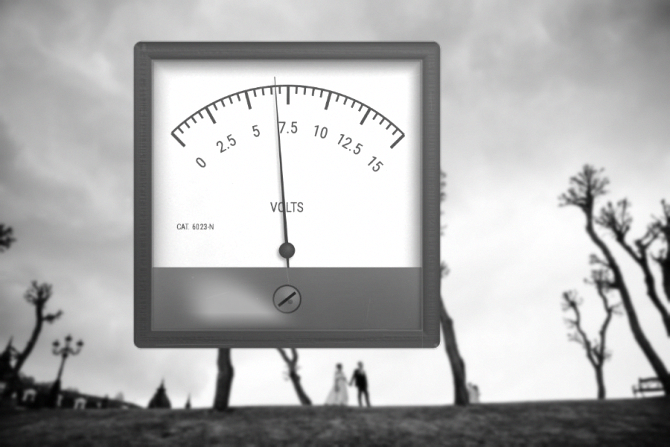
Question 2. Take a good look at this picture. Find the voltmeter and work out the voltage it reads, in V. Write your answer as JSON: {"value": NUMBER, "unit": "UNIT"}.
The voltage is {"value": 6.75, "unit": "V"}
